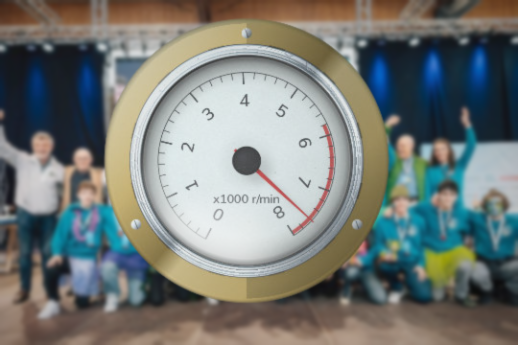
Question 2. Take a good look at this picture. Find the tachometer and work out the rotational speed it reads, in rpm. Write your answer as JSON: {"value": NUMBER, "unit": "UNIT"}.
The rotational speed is {"value": 7600, "unit": "rpm"}
